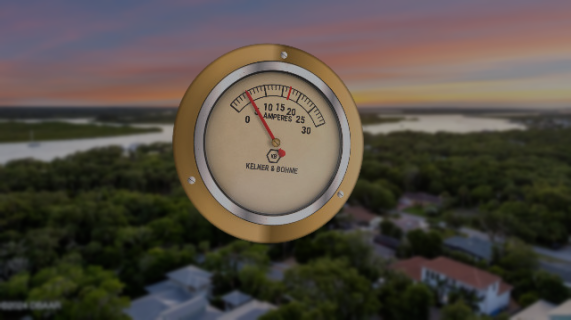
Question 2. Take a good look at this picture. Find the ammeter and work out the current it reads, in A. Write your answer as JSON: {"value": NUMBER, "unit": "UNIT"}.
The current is {"value": 5, "unit": "A"}
